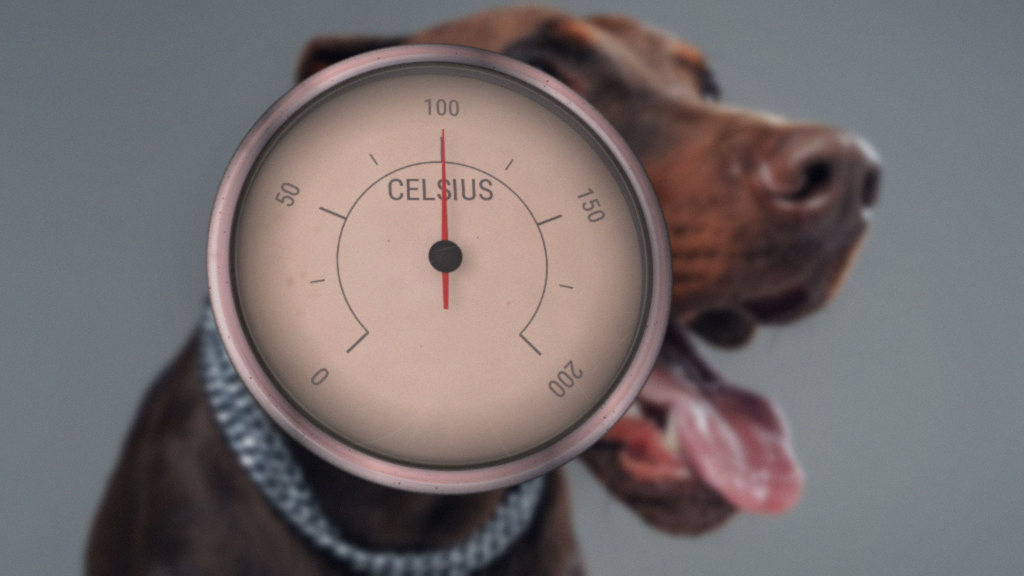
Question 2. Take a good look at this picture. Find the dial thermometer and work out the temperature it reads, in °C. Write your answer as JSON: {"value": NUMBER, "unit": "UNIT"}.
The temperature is {"value": 100, "unit": "°C"}
